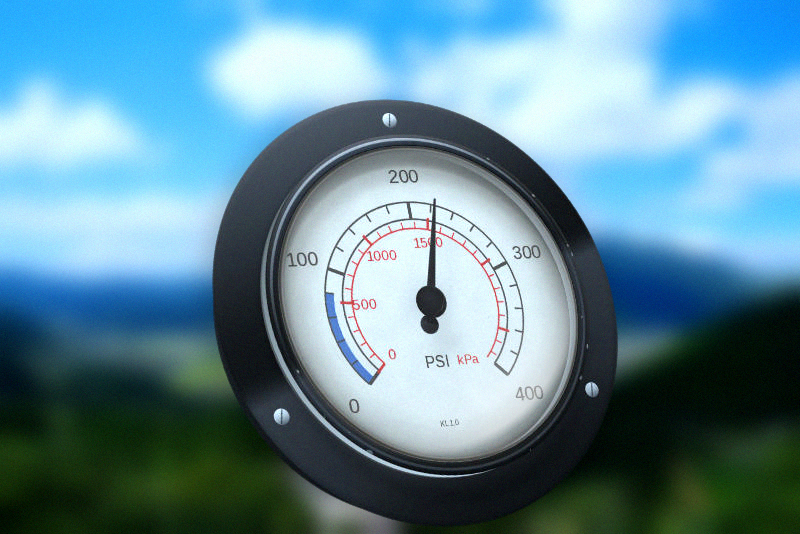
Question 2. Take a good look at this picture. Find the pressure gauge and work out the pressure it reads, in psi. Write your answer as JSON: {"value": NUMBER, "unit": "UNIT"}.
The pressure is {"value": 220, "unit": "psi"}
